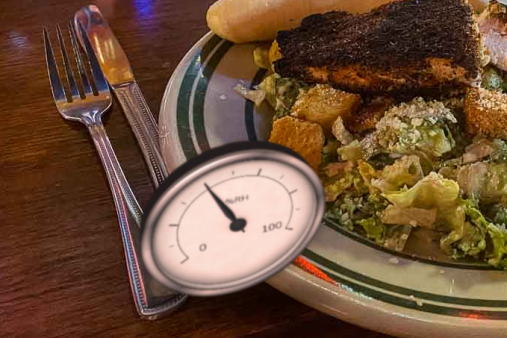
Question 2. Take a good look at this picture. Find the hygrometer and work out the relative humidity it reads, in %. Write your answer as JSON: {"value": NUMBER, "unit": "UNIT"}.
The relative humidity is {"value": 40, "unit": "%"}
